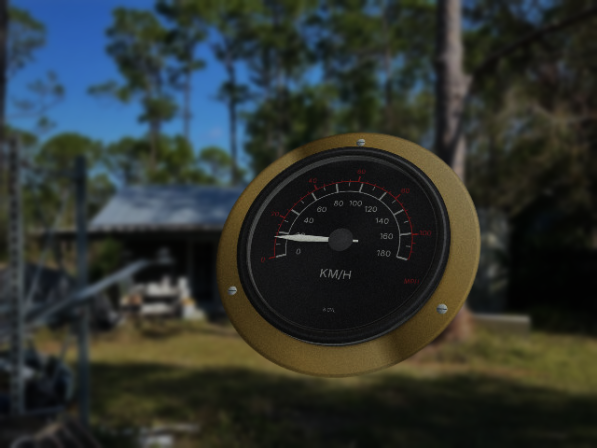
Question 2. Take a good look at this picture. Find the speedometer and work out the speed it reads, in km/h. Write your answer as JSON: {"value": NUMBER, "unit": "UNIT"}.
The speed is {"value": 15, "unit": "km/h"}
